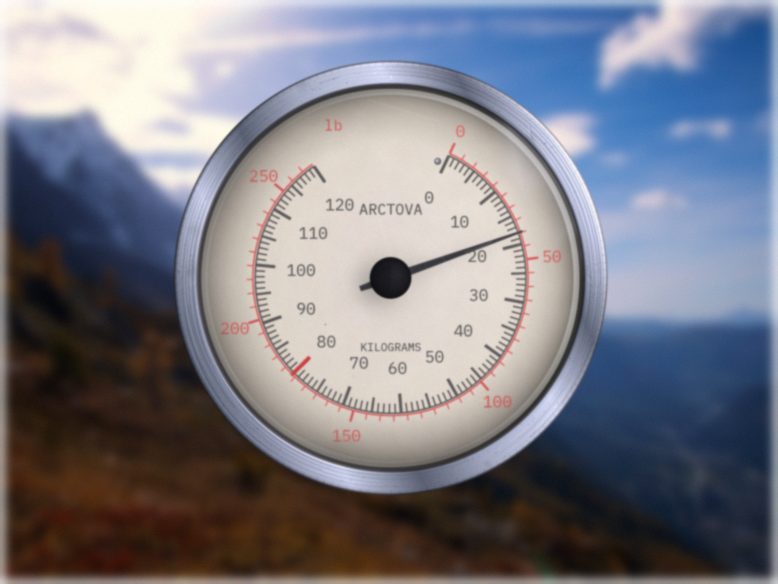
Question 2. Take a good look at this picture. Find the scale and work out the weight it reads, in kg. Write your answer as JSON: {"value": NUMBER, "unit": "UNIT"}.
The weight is {"value": 18, "unit": "kg"}
